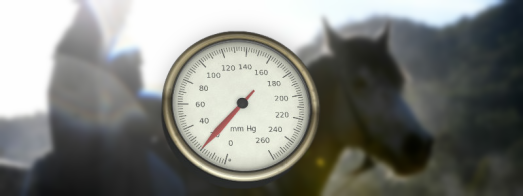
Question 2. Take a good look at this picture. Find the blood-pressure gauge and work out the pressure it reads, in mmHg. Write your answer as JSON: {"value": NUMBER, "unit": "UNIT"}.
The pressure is {"value": 20, "unit": "mmHg"}
